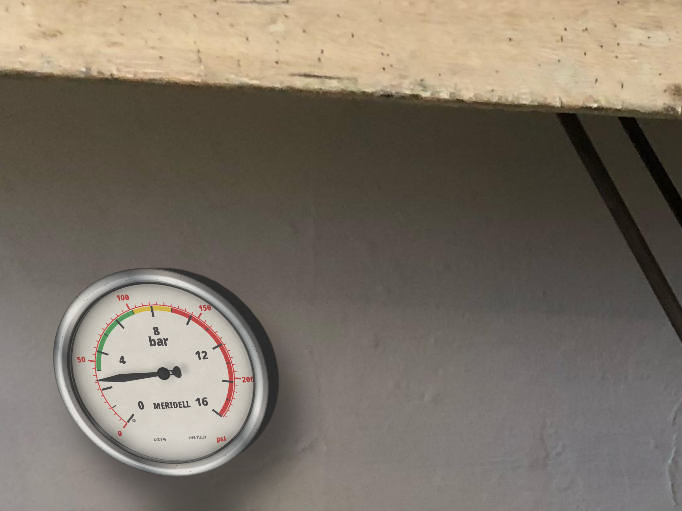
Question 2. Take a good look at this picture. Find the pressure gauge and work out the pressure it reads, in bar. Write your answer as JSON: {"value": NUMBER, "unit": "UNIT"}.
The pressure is {"value": 2.5, "unit": "bar"}
